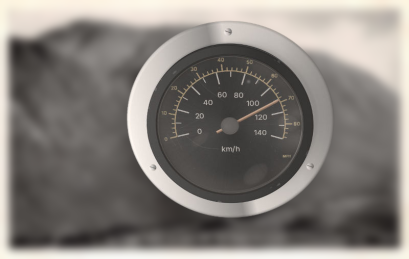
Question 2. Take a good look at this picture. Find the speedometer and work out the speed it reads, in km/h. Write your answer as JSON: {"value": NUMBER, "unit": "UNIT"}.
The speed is {"value": 110, "unit": "km/h"}
